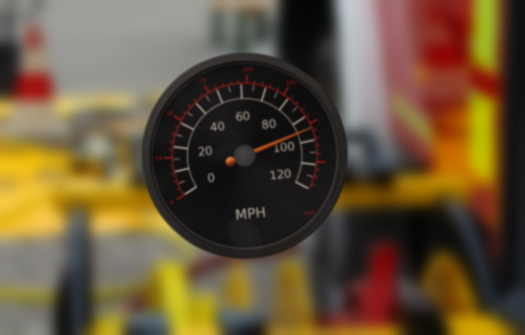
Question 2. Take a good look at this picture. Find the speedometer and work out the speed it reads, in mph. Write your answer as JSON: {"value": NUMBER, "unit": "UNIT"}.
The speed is {"value": 95, "unit": "mph"}
